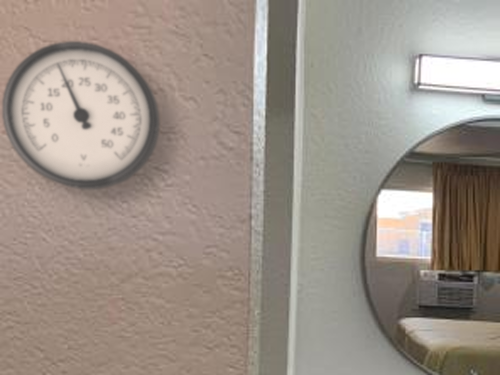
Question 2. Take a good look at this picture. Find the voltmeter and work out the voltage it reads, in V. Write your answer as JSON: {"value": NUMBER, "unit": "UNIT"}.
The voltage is {"value": 20, "unit": "V"}
